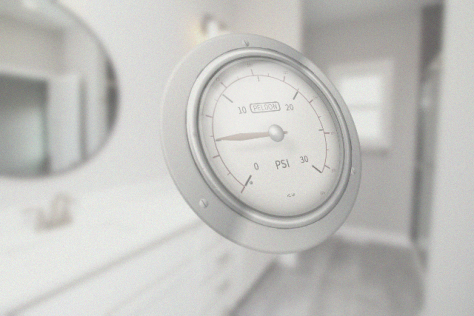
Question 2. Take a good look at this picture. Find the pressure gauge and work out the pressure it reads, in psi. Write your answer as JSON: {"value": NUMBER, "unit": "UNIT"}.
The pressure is {"value": 5, "unit": "psi"}
